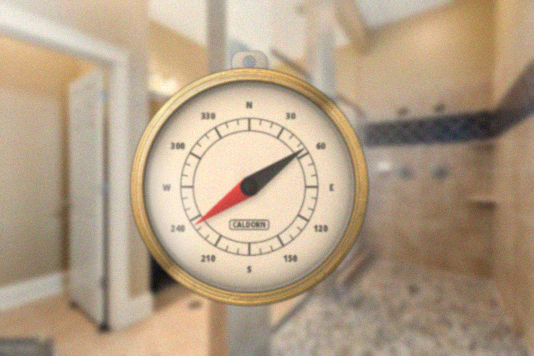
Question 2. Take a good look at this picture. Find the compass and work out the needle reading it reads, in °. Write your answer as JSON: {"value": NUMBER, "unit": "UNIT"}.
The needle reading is {"value": 235, "unit": "°"}
